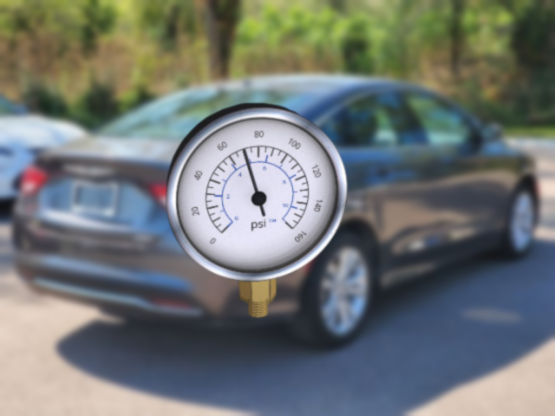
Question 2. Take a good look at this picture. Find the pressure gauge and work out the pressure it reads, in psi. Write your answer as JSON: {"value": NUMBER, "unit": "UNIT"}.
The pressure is {"value": 70, "unit": "psi"}
